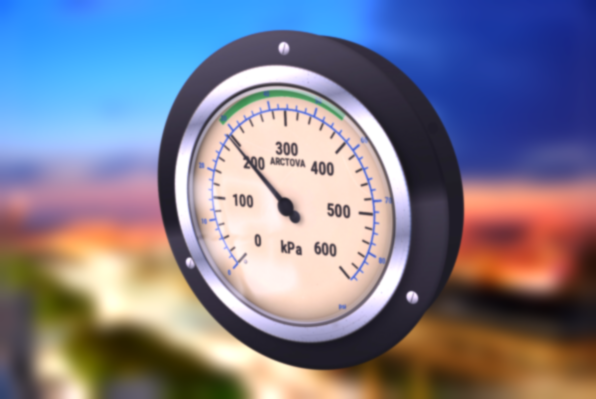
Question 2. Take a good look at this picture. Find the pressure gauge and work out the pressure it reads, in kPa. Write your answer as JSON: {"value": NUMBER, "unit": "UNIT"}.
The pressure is {"value": 200, "unit": "kPa"}
